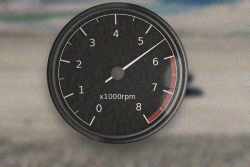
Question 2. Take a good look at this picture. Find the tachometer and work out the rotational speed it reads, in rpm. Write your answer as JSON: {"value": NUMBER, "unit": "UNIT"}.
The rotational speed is {"value": 5500, "unit": "rpm"}
